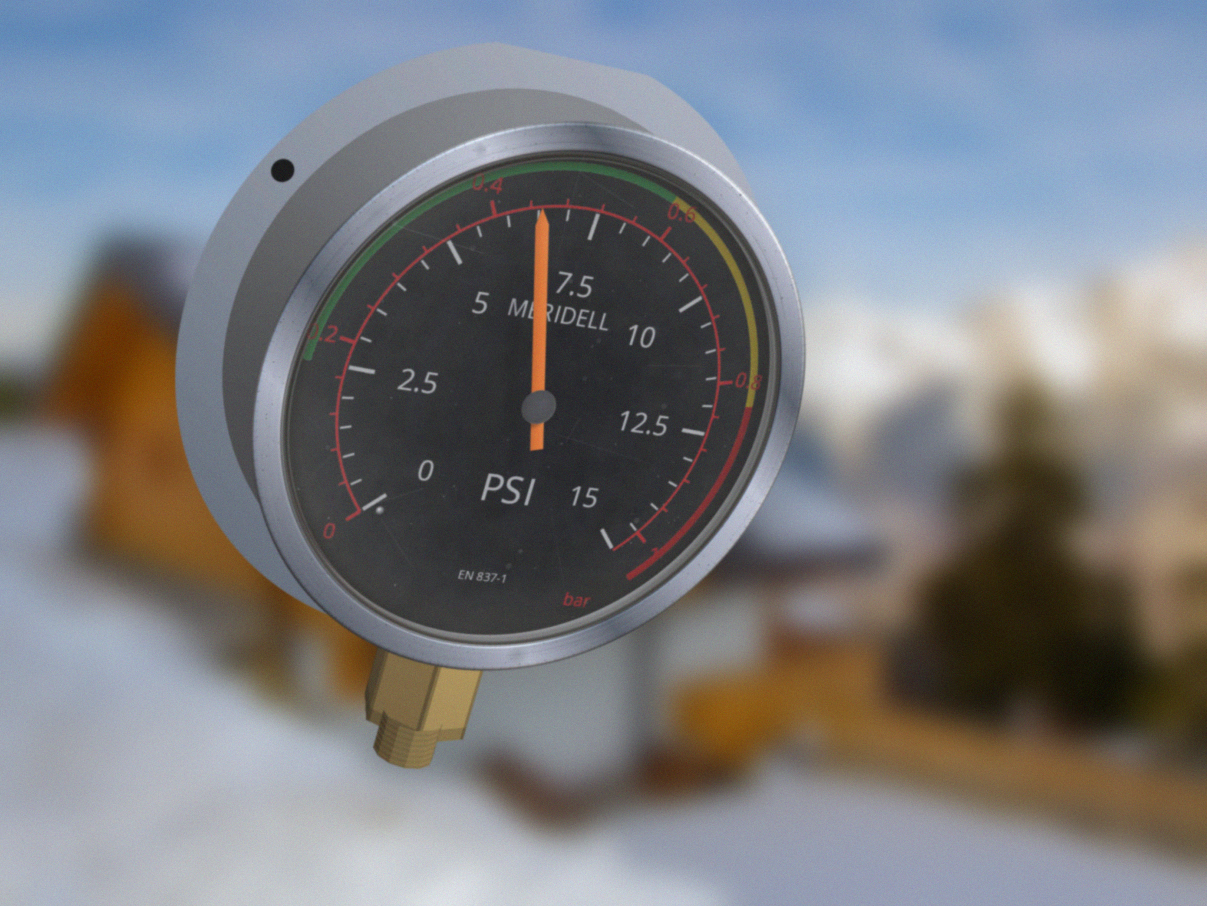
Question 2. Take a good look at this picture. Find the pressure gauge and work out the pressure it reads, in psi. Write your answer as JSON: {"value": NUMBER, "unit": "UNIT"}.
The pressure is {"value": 6.5, "unit": "psi"}
